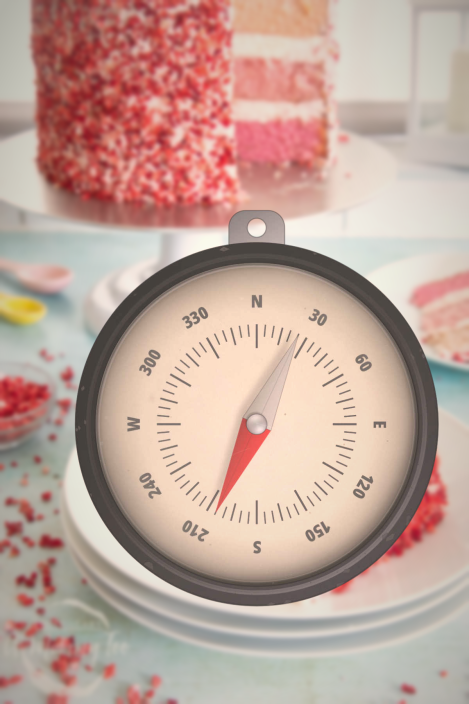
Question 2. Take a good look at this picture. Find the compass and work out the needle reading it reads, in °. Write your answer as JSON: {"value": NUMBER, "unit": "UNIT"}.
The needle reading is {"value": 205, "unit": "°"}
